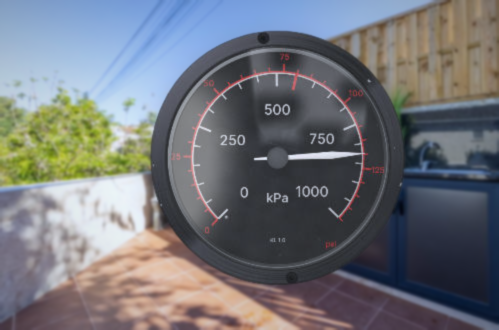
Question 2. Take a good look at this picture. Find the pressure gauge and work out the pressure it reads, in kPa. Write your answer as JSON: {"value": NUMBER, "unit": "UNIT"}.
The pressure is {"value": 825, "unit": "kPa"}
